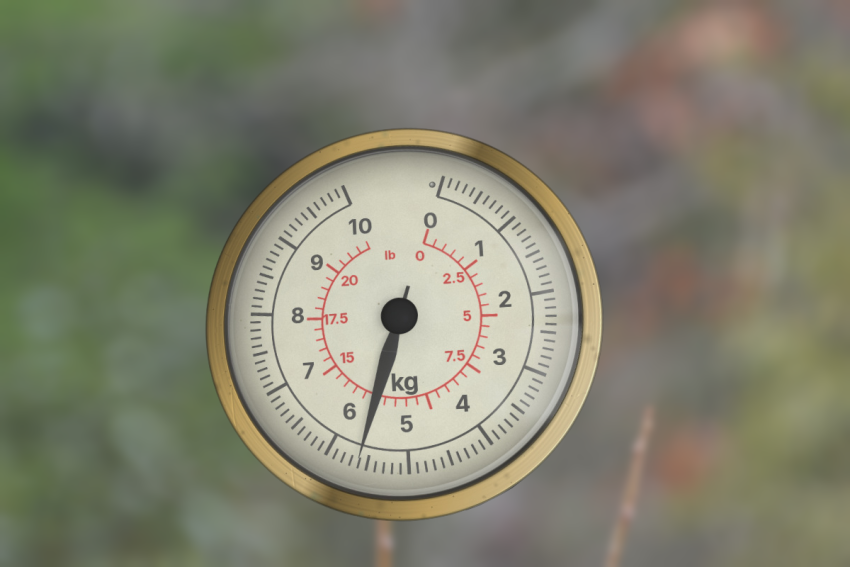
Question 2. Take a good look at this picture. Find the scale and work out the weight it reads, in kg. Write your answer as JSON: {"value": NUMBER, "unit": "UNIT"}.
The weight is {"value": 5.6, "unit": "kg"}
